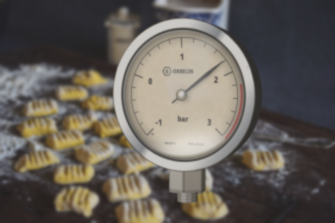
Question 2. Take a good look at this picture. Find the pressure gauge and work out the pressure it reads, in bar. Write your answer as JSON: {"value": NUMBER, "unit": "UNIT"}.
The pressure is {"value": 1.8, "unit": "bar"}
